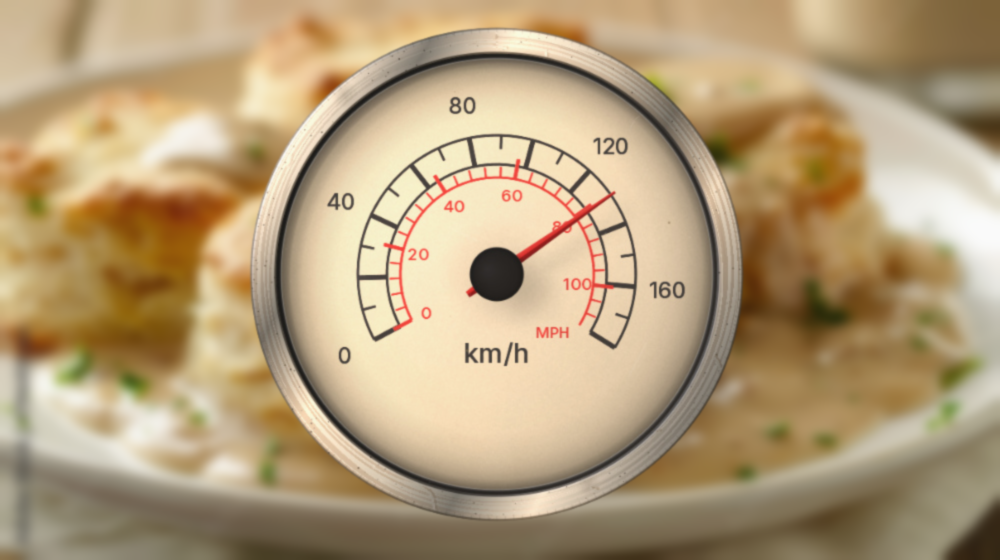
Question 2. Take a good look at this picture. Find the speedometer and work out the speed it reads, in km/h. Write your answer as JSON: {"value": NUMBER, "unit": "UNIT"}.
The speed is {"value": 130, "unit": "km/h"}
